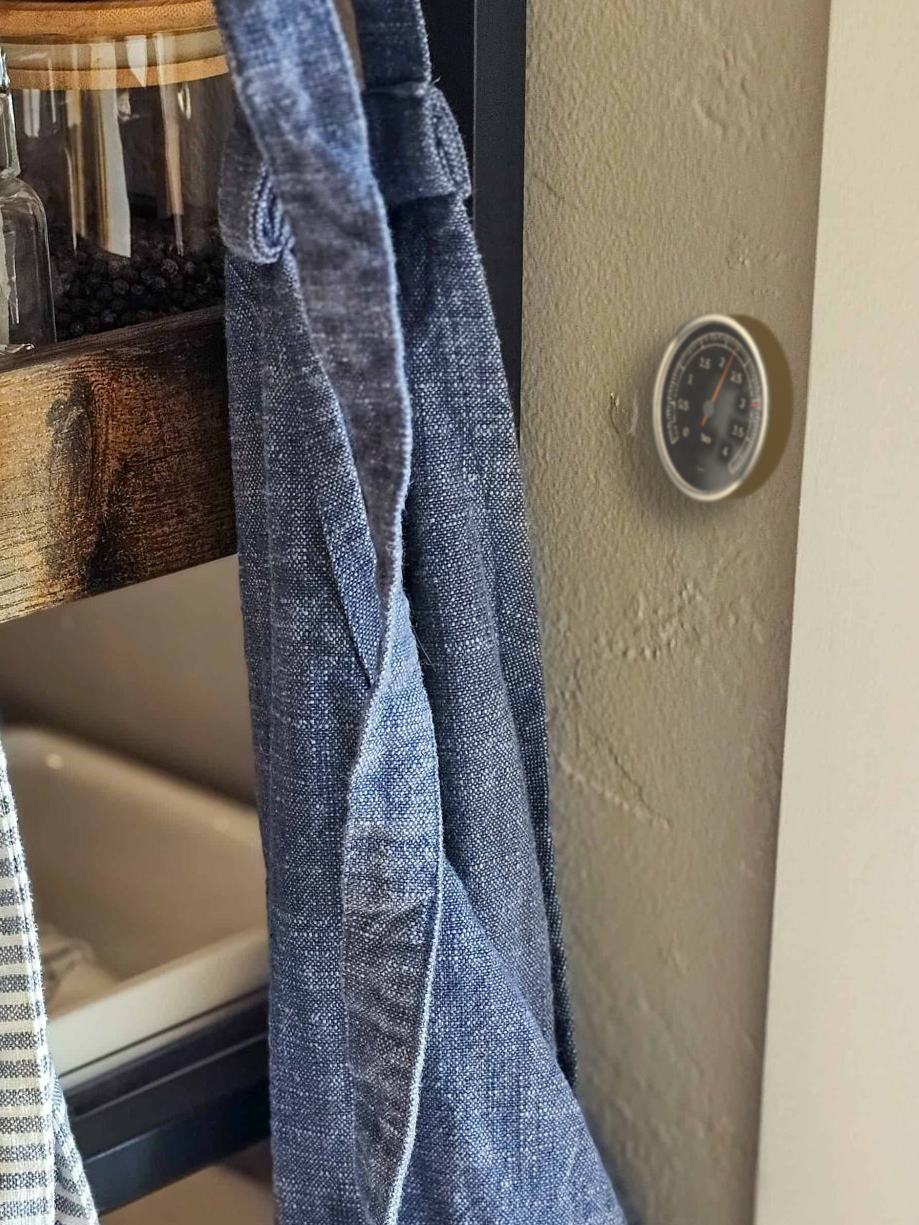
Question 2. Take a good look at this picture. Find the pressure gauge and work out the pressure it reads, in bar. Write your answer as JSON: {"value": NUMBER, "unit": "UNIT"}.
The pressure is {"value": 2.25, "unit": "bar"}
